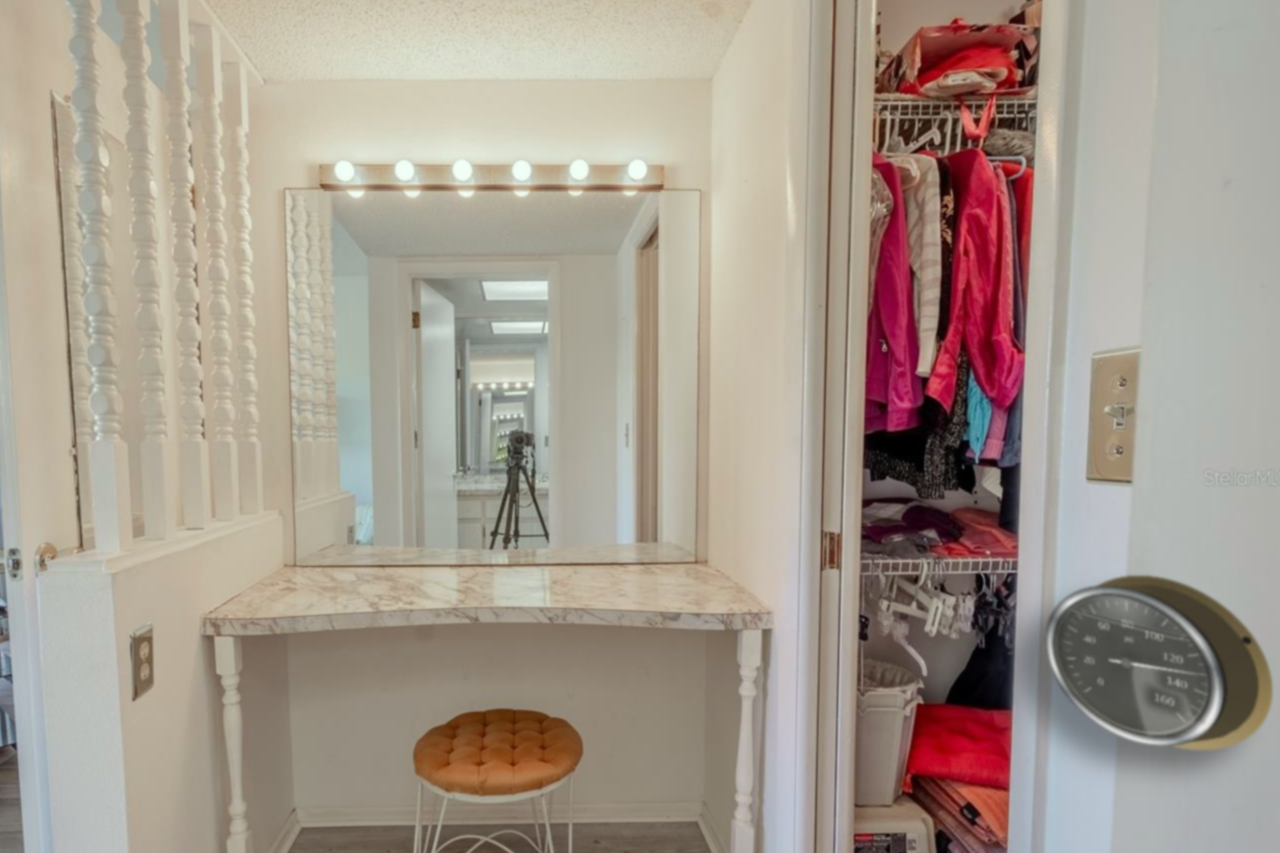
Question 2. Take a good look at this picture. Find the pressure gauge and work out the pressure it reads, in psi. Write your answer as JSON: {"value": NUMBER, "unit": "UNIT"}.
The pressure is {"value": 130, "unit": "psi"}
